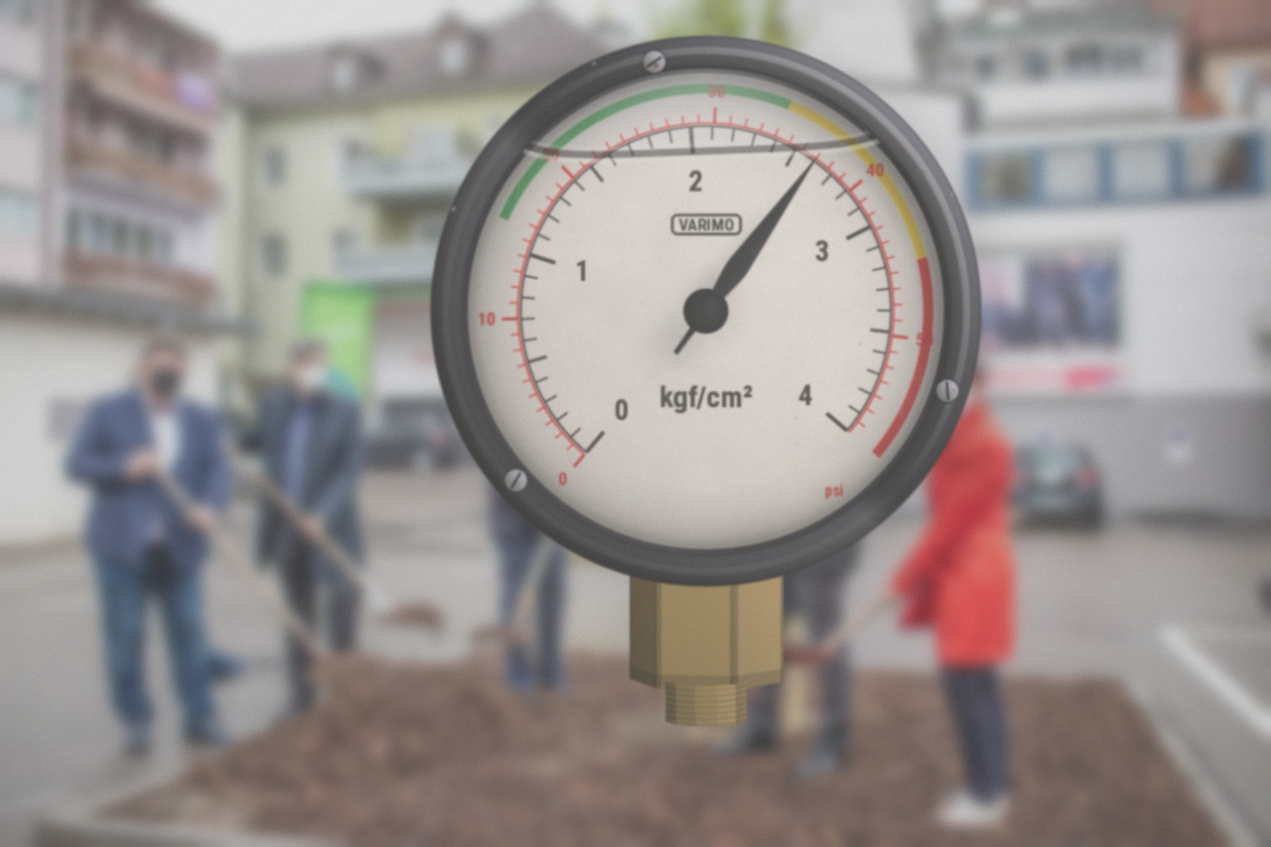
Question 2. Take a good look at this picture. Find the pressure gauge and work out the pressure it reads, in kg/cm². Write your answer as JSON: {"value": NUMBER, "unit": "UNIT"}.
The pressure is {"value": 2.6, "unit": "kg/cm²"}
